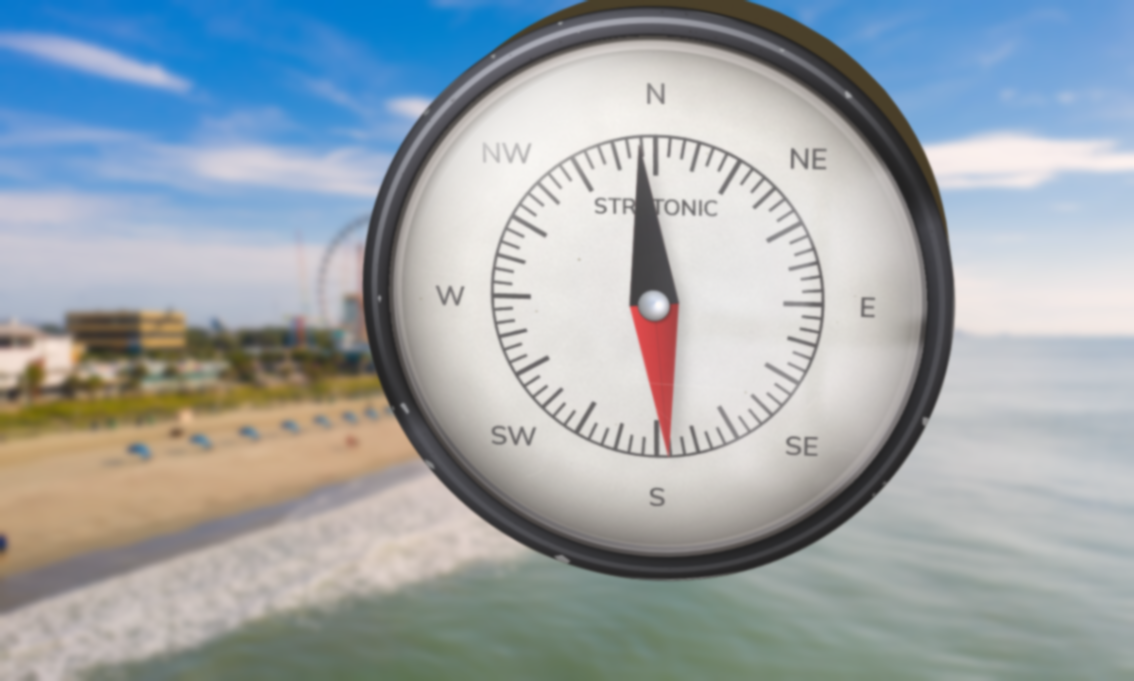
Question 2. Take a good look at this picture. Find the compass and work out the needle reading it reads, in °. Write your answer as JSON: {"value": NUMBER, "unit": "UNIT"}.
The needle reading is {"value": 175, "unit": "°"}
